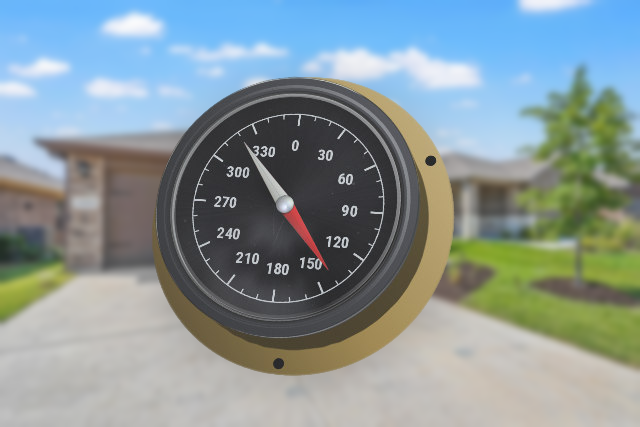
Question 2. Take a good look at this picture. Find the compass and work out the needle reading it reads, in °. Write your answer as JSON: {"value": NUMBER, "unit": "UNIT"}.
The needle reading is {"value": 140, "unit": "°"}
